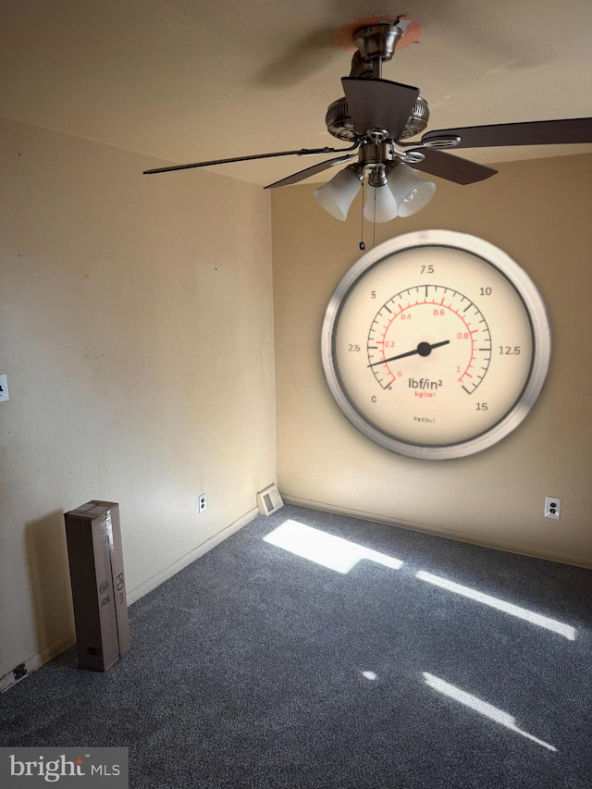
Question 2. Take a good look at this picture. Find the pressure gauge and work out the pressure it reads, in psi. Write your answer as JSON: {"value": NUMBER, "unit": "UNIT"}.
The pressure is {"value": 1.5, "unit": "psi"}
